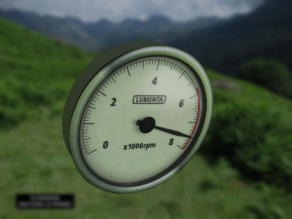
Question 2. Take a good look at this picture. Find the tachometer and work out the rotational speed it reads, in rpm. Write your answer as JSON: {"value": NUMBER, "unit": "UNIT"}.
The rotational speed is {"value": 7500, "unit": "rpm"}
